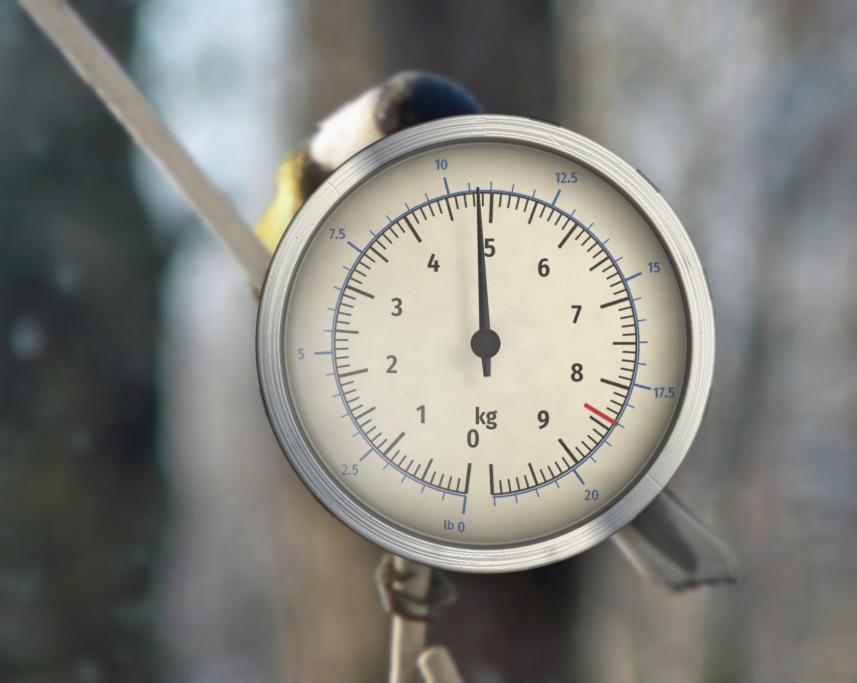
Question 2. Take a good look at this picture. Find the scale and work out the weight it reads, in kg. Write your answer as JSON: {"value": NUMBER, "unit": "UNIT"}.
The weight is {"value": 4.85, "unit": "kg"}
